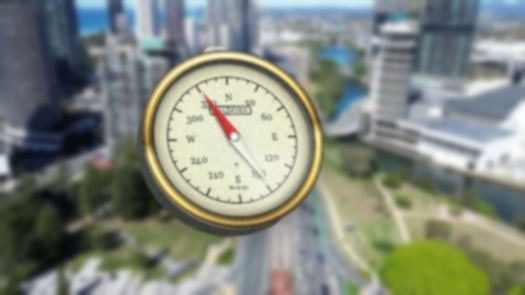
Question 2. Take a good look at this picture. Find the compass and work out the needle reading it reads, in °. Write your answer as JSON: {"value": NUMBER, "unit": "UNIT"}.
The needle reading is {"value": 330, "unit": "°"}
